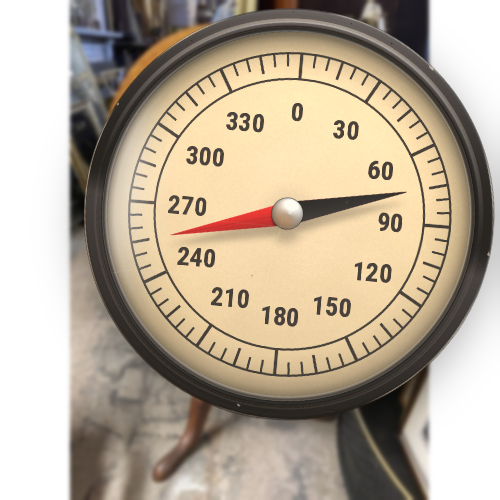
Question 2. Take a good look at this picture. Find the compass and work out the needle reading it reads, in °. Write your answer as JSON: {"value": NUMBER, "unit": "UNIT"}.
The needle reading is {"value": 255, "unit": "°"}
